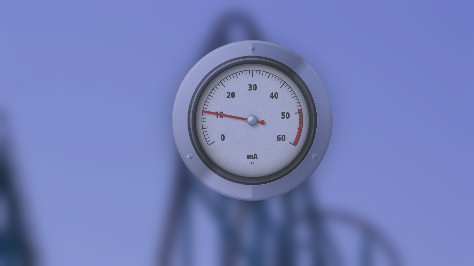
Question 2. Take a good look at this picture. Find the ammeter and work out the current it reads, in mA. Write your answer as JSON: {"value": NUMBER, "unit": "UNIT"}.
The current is {"value": 10, "unit": "mA"}
